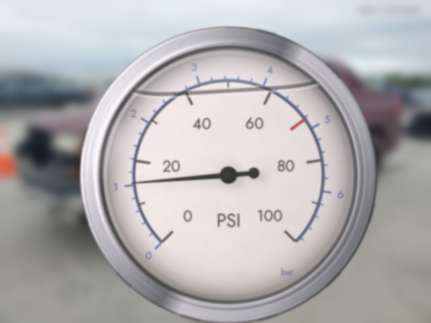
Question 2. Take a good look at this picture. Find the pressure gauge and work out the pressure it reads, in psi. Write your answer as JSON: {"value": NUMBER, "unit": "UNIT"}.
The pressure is {"value": 15, "unit": "psi"}
